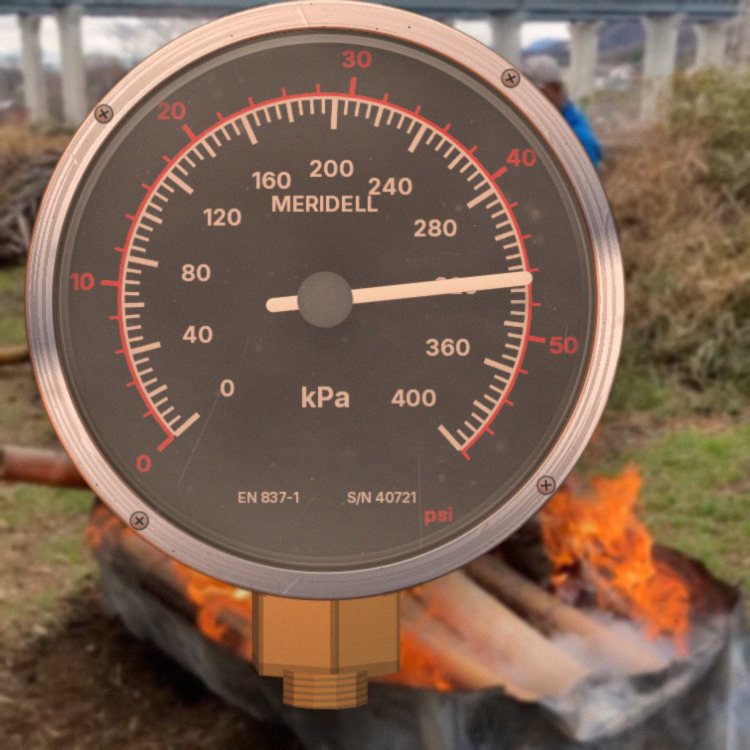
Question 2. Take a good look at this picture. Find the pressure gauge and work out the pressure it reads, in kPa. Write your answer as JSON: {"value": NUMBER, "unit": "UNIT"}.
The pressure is {"value": 320, "unit": "kPa"}
